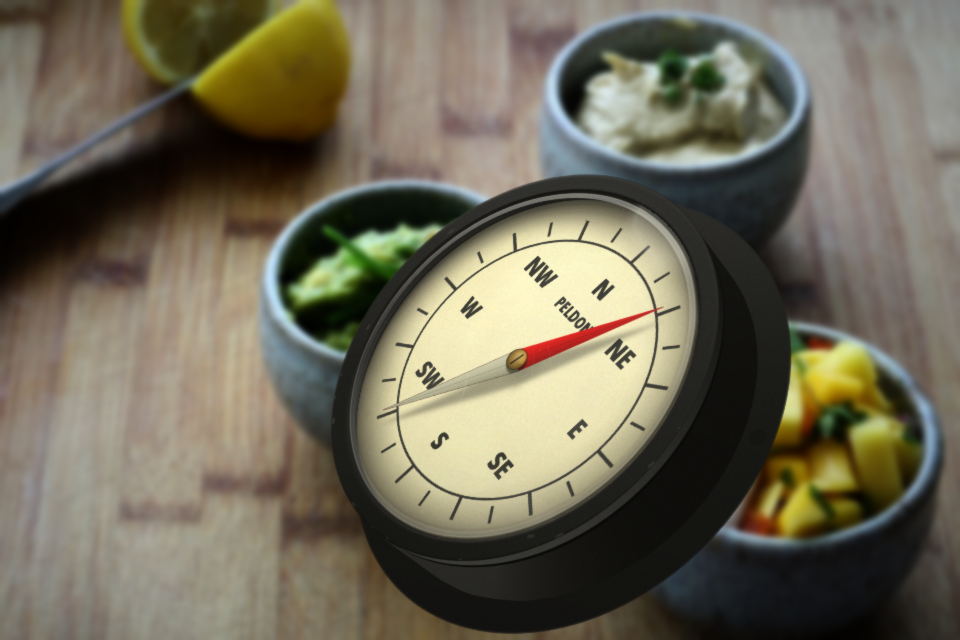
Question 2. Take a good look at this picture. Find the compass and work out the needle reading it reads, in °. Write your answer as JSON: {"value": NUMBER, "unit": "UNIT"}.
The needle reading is {"value": 30, "unit": "°"}
